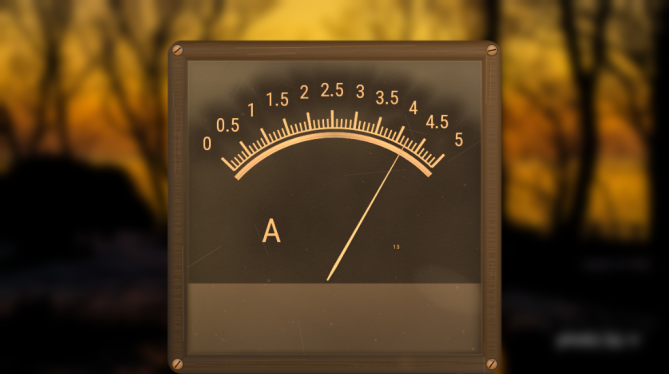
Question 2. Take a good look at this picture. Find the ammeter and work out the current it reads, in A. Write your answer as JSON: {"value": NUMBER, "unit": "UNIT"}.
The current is {"value": 4.2, "unit": "A"}
